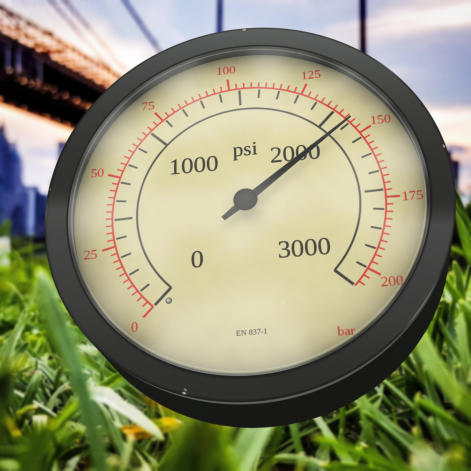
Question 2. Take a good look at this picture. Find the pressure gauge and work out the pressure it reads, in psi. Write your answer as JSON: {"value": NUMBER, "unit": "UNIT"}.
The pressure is {"value": 2100, "unit": "psi"}
